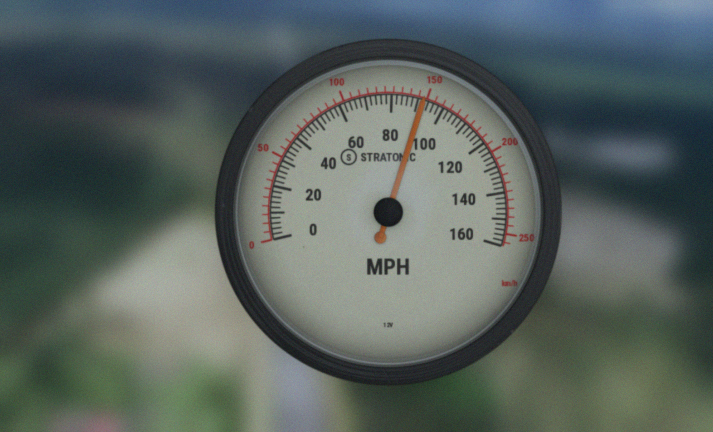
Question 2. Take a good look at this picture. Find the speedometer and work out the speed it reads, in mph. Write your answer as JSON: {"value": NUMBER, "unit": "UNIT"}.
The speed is {"value": 92, "unit": "mph"}
